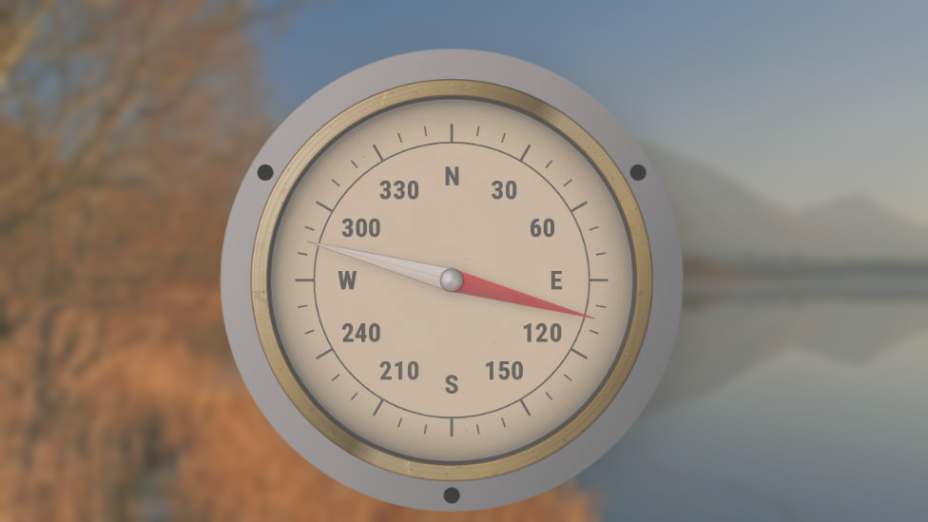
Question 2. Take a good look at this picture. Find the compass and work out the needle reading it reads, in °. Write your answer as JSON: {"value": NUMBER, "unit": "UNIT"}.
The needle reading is {"value": 105, "unit": "°"}
